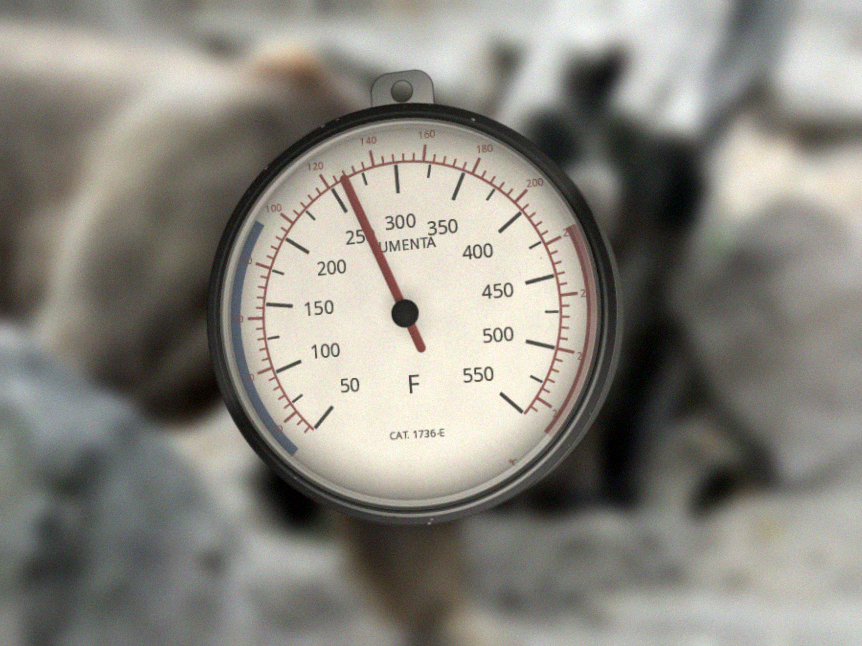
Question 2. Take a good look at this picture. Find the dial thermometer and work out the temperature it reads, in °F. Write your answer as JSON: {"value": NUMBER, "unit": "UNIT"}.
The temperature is {"value": 262.5, "unit": "°F"}
